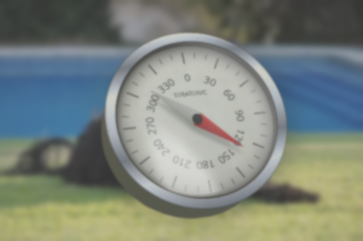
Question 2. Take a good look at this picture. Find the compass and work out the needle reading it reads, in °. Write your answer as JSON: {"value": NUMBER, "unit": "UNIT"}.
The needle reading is {"value": 130, "unit": "°"}
